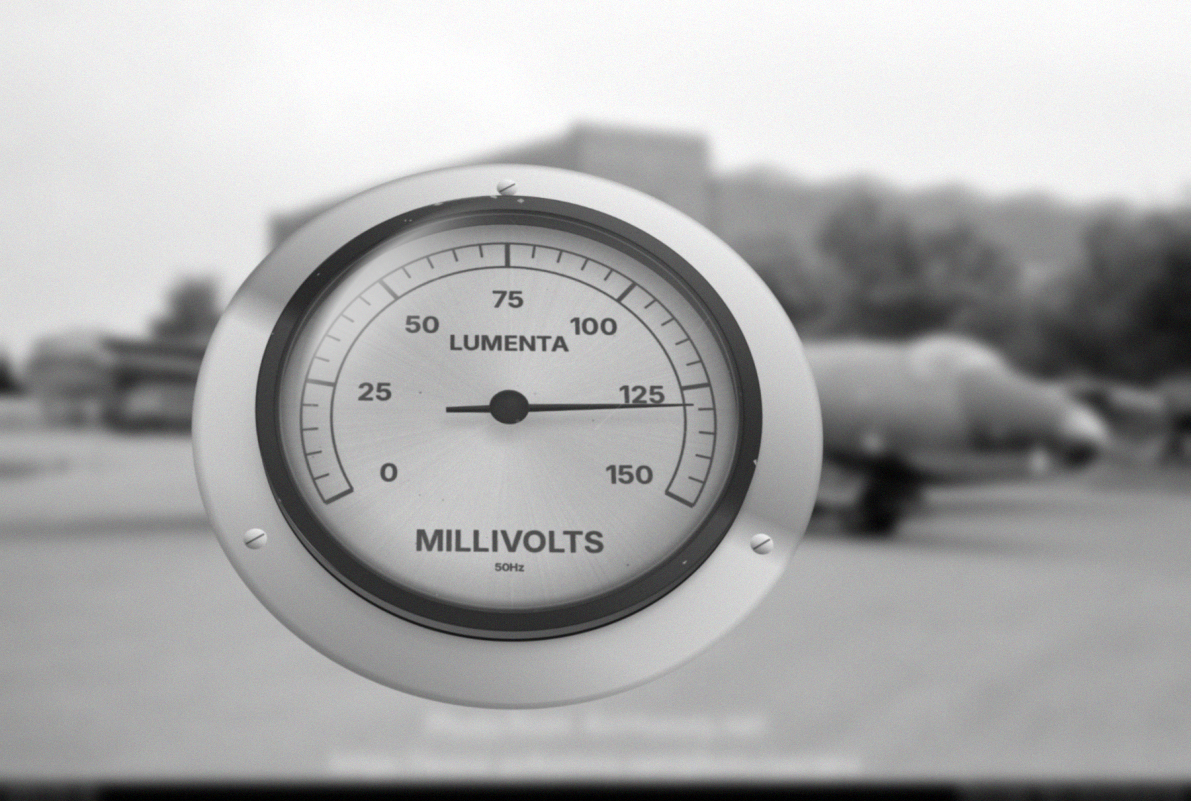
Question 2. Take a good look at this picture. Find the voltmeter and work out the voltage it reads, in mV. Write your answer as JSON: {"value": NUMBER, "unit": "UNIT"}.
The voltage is {"value": 130, "unit": "mV"}
